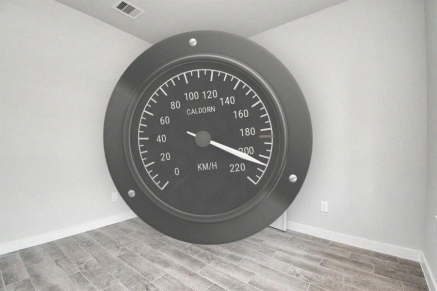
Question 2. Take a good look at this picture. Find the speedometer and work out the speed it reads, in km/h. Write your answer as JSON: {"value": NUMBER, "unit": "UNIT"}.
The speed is {"value": 205, "unit": "km/h"}
